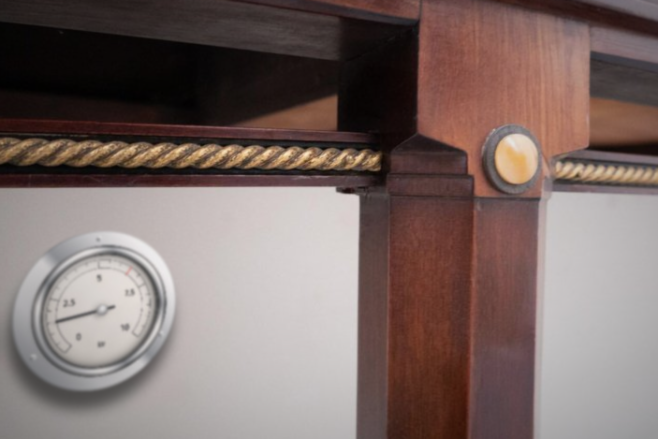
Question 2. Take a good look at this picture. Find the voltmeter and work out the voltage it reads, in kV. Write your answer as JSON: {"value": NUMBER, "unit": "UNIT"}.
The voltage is {"value": 1.5, "unit": "kV"}
